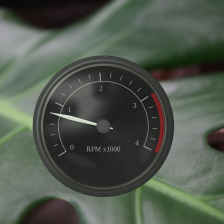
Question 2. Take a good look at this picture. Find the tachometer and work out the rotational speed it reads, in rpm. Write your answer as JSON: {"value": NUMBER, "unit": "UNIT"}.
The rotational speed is {"value": 800, "unit": "rpm"}
